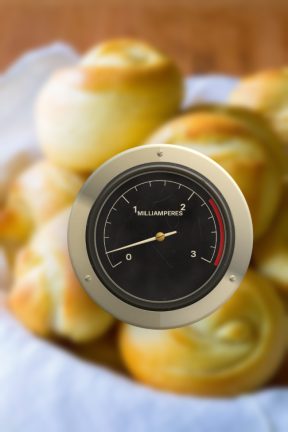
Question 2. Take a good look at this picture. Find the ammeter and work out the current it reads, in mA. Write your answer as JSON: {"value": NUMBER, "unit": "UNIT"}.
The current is {"value": 0.2, "unit": "mA"}
